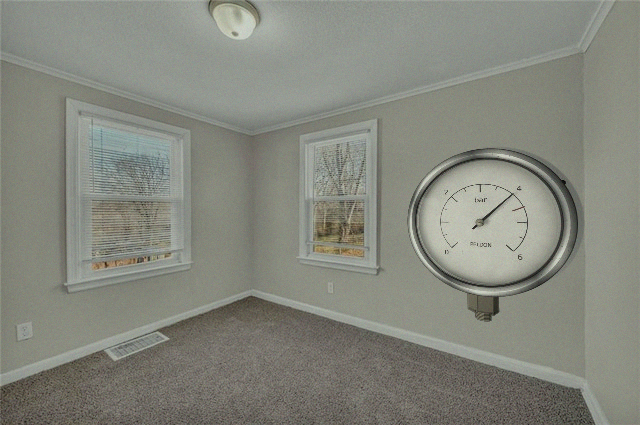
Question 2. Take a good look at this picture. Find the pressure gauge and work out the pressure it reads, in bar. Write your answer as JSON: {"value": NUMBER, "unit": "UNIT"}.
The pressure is {"value": 4, "unit": "bar"}
